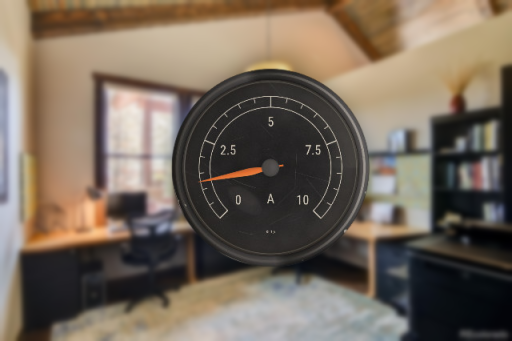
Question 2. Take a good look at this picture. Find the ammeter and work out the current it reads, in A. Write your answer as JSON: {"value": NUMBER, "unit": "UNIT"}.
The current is {"value": 1.25, "unit": "A"}
